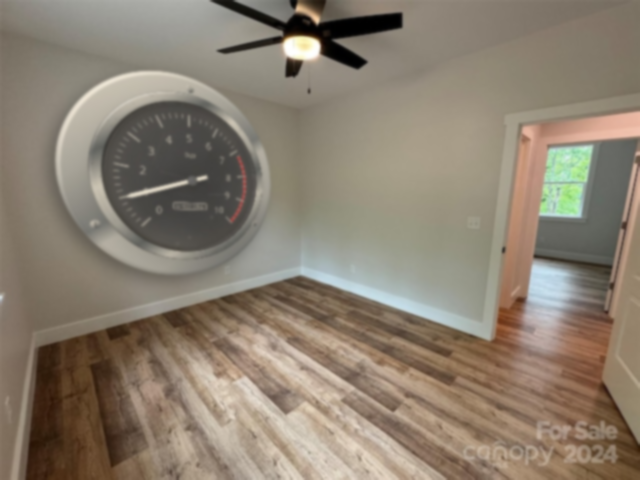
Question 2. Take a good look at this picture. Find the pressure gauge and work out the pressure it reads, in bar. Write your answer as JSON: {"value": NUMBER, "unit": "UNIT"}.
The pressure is {"value": 1, "unit": "bar"}
